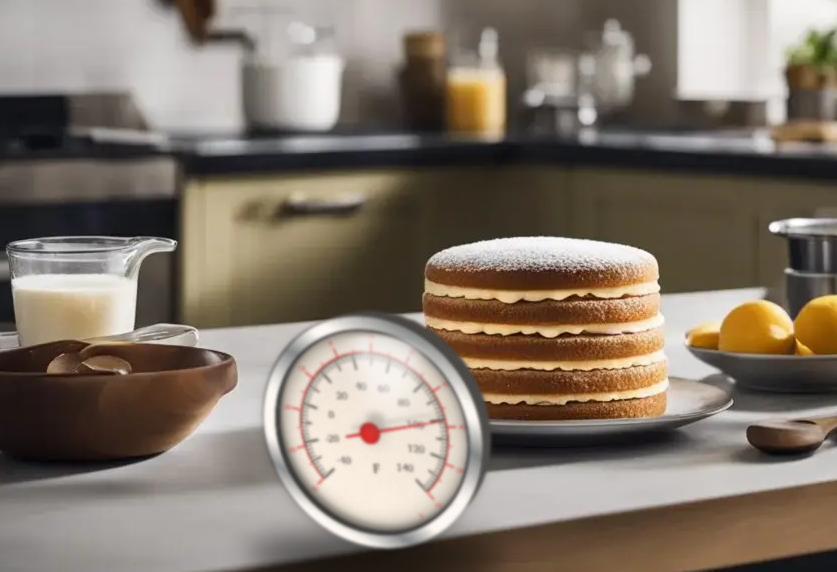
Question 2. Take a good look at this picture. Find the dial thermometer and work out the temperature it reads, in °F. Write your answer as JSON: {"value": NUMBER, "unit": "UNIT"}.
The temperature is {"value": 100, "unit": "°F"}
